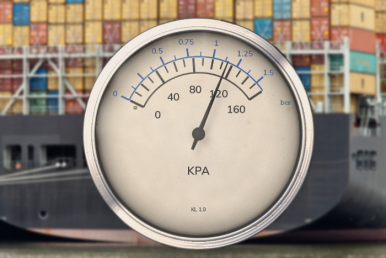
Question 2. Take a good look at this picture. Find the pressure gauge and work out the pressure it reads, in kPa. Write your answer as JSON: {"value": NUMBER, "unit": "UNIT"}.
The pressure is {"value": 115, "unit": "kPa"}
